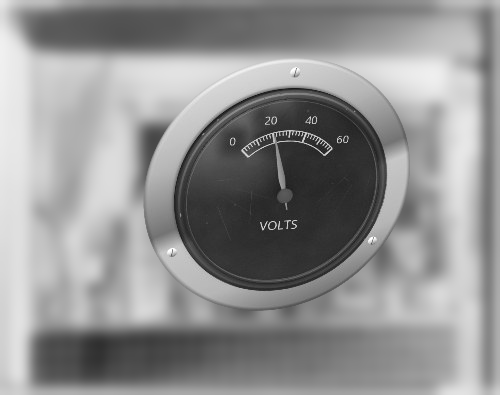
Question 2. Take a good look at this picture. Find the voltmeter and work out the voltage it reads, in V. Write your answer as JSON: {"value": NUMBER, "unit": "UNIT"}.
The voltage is {"value": 20, "unit": "V"}
